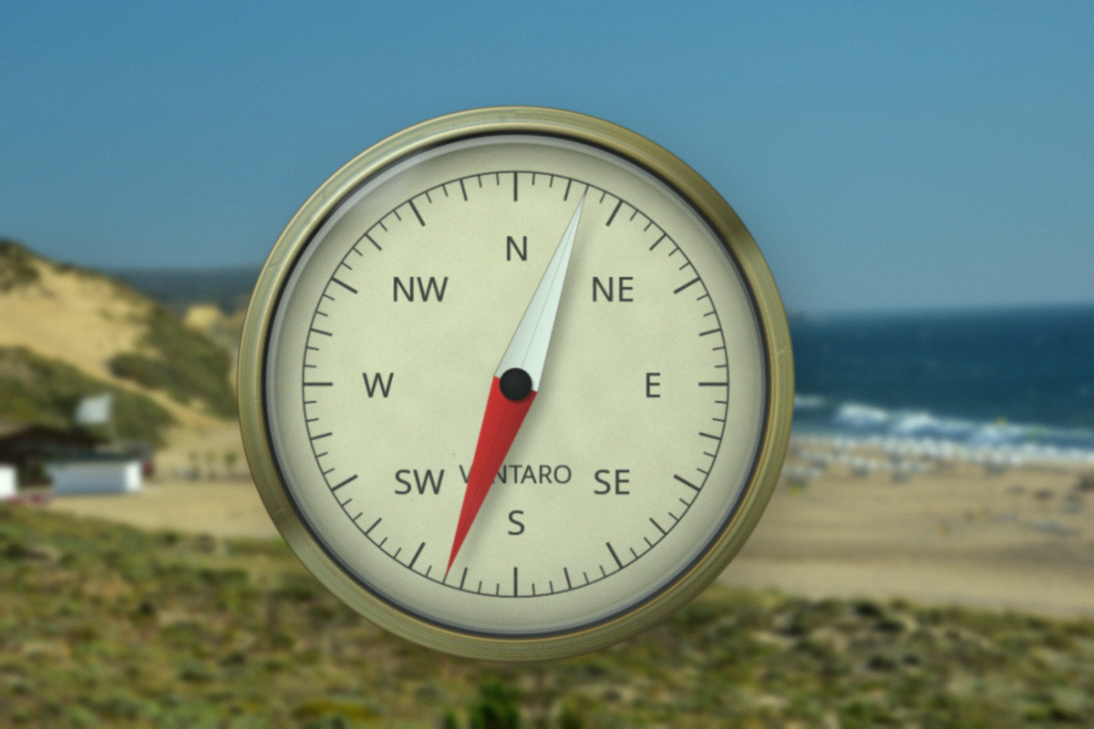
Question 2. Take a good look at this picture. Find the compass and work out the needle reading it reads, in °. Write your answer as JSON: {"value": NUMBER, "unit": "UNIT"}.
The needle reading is {"value": 200, "unit": "°"}
